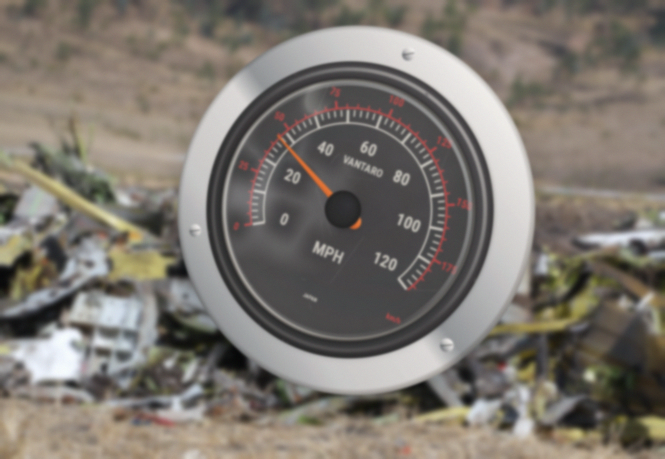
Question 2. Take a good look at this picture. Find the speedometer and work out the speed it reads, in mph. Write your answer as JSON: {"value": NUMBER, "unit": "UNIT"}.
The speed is {"value": 28, "unit": "mph"}
